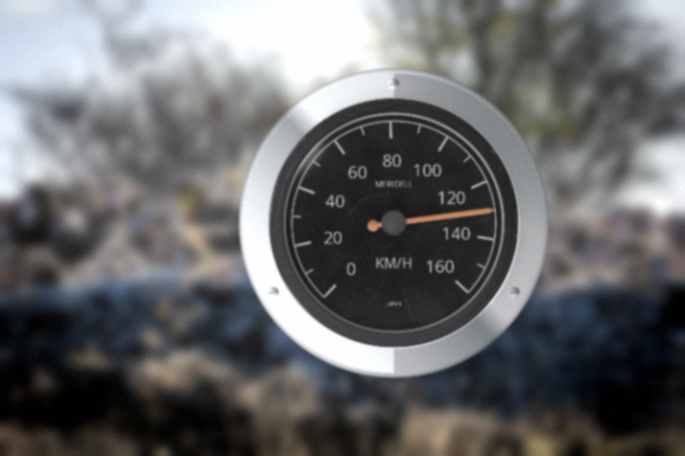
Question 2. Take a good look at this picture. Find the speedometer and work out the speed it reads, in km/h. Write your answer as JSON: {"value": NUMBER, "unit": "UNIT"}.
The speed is {"value": 130, "unit": "km/h"}
